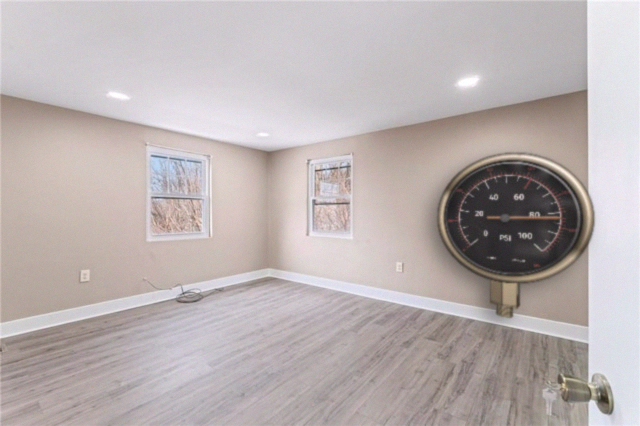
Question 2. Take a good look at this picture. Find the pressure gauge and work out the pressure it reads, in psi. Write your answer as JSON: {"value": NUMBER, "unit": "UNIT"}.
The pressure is {"value": 82.5, "unit": "psi"}
